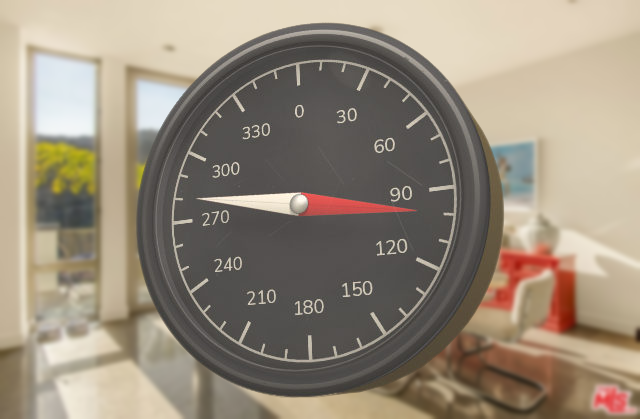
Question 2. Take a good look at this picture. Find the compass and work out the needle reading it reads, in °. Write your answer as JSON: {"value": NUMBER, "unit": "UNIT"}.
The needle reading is {"value": 100, "unit": "°"}
